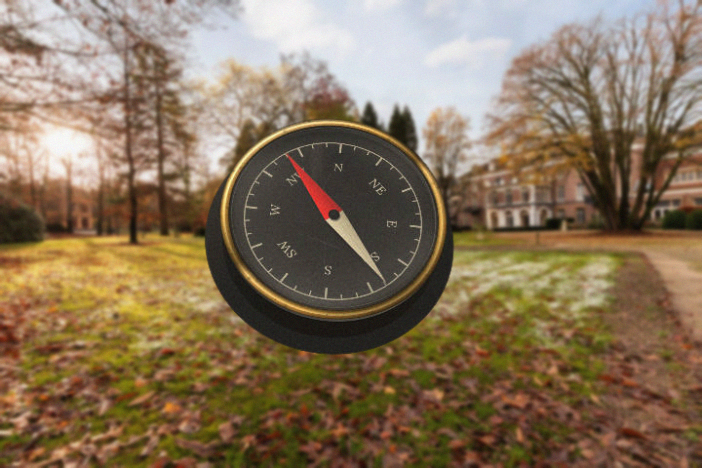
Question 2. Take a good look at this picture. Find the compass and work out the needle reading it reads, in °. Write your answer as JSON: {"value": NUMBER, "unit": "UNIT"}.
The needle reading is {"value": 320, "unit": "°"}
